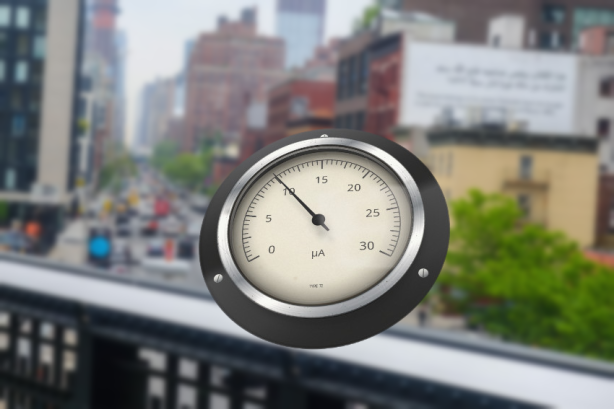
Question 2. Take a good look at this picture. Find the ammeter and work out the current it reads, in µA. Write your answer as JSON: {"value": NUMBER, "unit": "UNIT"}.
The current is {"value": 10, "unit": "µA"}
